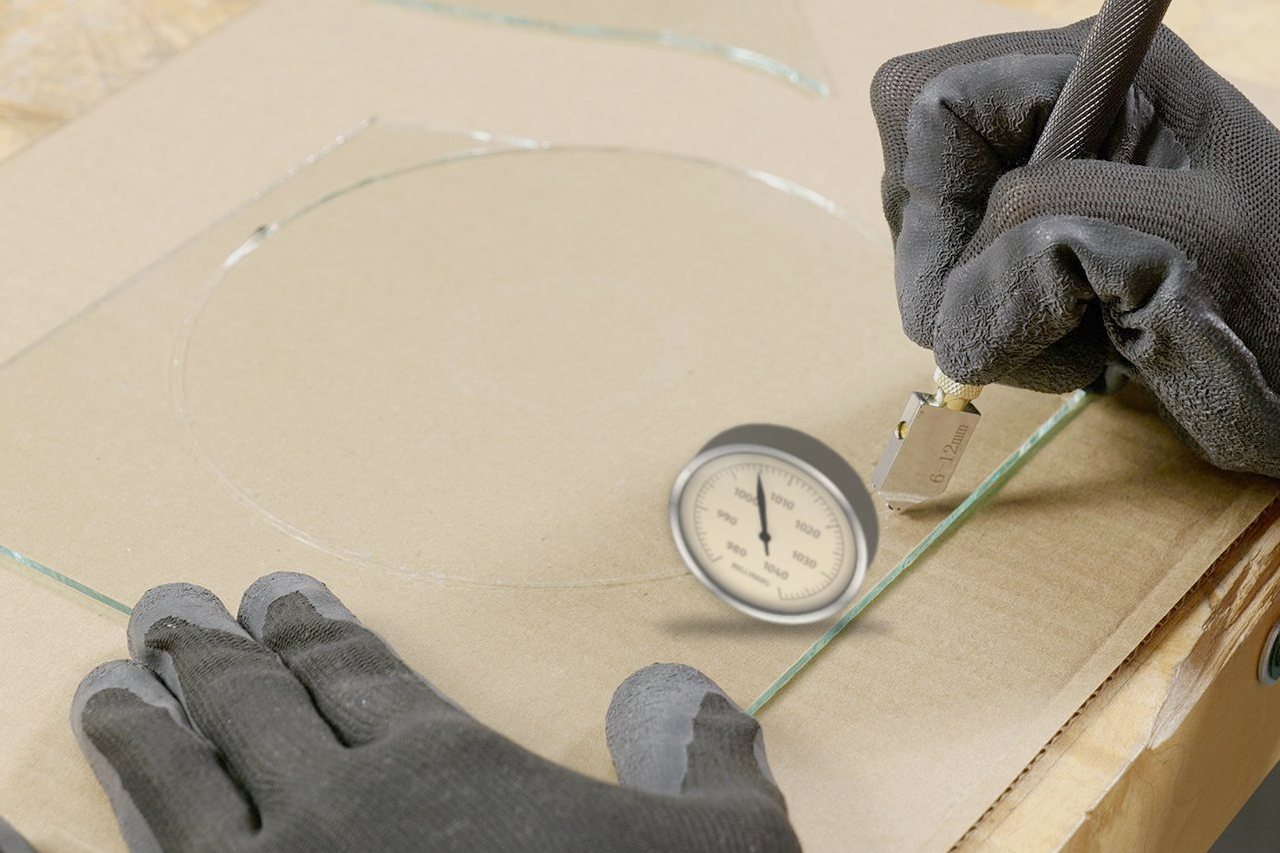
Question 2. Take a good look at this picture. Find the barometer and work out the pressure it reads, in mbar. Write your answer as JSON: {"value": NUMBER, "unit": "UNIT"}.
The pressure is {"value": 1005, "unit": "mbar"}
